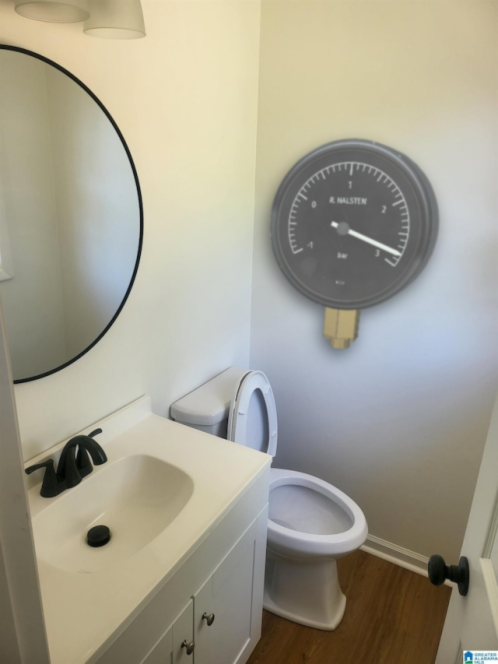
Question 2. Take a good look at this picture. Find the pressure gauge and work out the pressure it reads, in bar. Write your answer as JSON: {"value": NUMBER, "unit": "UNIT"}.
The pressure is {"value": 2.8, "unit": "bar"}
